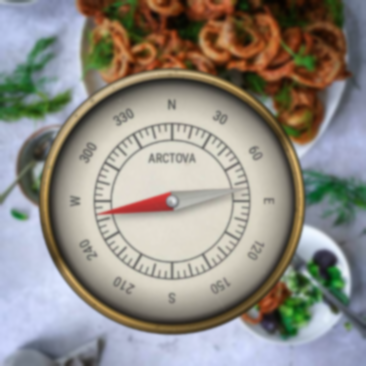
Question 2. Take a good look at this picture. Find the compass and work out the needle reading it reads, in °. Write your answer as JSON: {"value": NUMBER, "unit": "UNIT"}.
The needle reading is {"value": 260, "unit": "°"}
